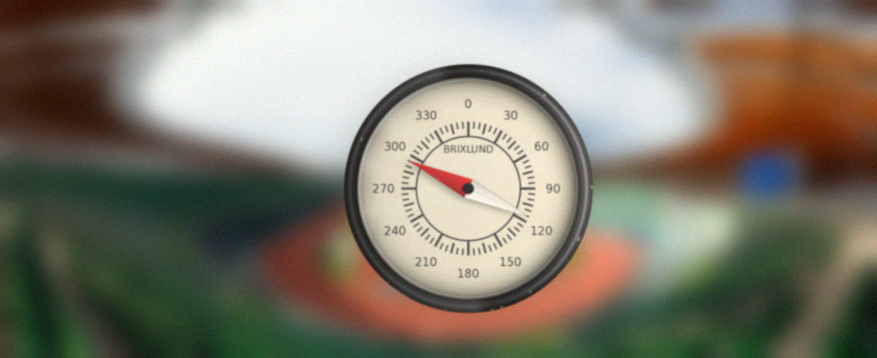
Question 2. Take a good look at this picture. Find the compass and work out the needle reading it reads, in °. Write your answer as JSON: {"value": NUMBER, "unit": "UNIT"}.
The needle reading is {"value": 295, "unit": "°"}
